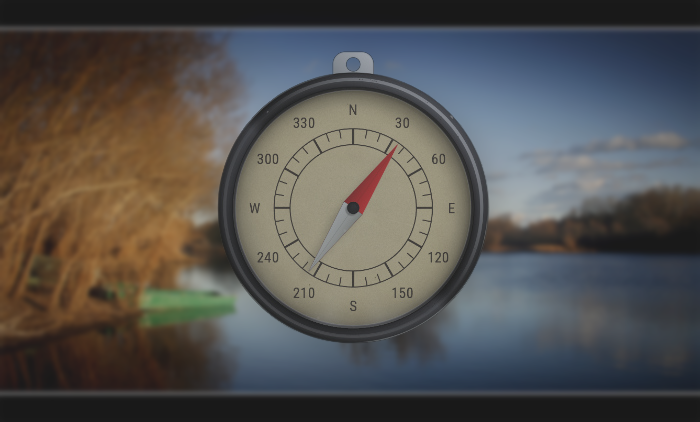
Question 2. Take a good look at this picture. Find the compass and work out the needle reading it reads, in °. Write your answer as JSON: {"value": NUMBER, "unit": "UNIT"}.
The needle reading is {"value": 35, "unit": "°"}
